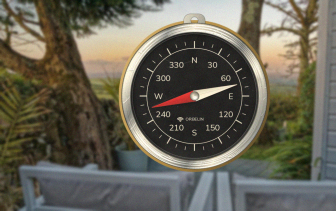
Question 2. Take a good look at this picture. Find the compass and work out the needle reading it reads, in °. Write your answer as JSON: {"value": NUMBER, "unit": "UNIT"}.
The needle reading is {"value": 255, "unit": "°"}
